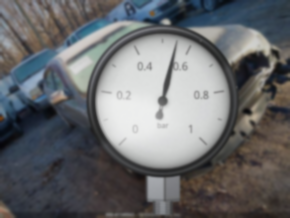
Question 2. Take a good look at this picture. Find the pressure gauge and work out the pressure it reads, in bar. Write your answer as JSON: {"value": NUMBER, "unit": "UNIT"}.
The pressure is {"value": 0.55, "unit": "bar"}
